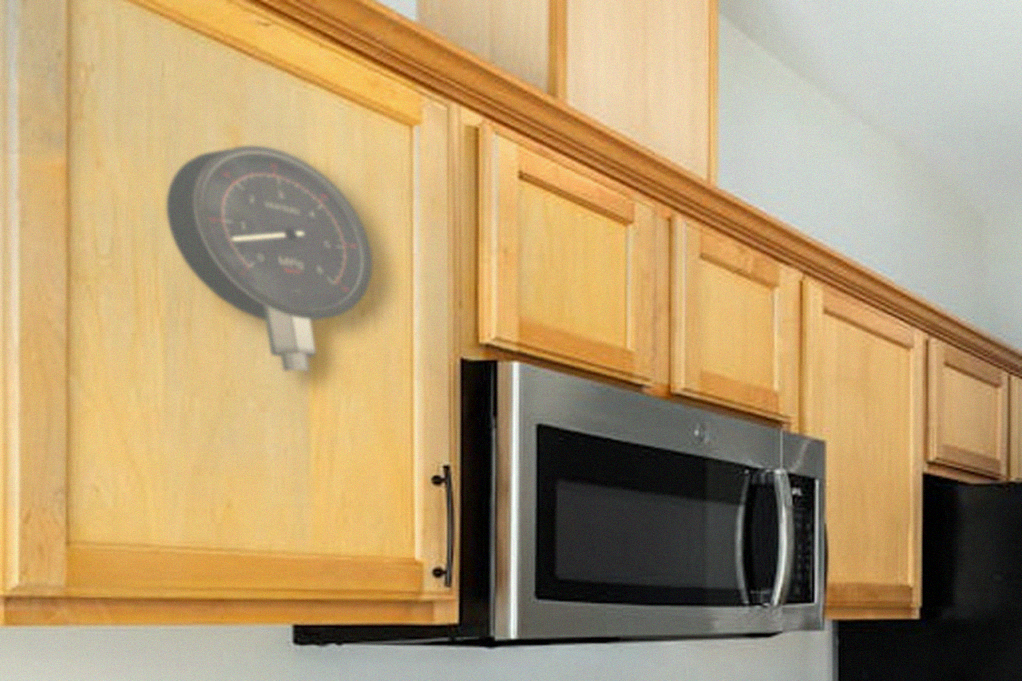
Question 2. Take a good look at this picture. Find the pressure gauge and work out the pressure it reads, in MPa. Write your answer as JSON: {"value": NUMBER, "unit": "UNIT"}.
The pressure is {"value": 0.6, "unit": "MPa"}
